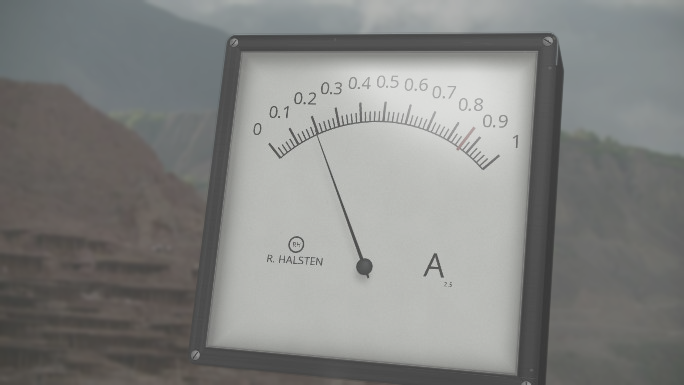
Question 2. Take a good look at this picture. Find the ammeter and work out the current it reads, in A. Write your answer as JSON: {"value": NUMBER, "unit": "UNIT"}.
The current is {"value": 0.2, "unit": "A"}
